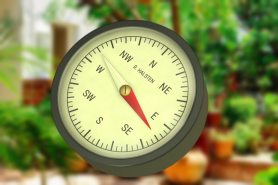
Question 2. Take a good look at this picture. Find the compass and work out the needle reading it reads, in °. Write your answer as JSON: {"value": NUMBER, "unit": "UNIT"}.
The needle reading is {"value": 105, "unit": "°"}
